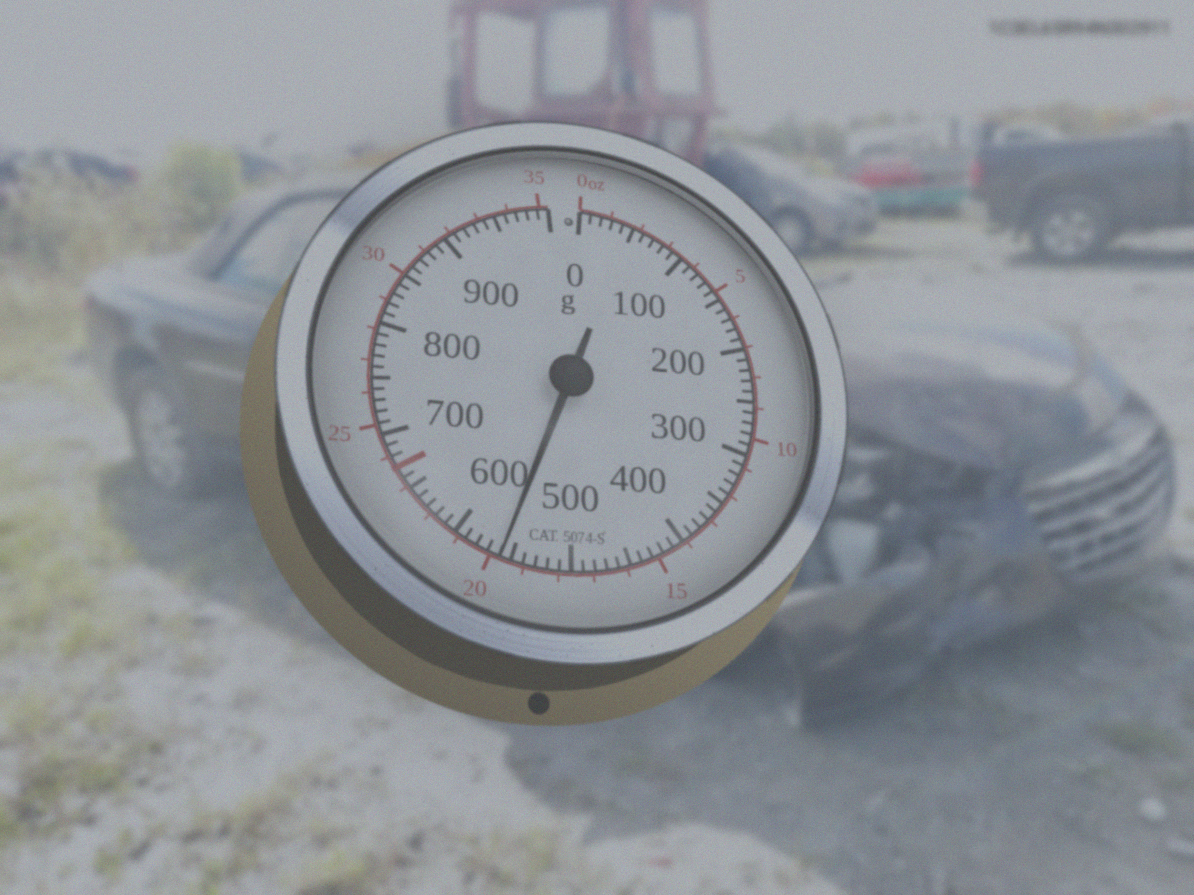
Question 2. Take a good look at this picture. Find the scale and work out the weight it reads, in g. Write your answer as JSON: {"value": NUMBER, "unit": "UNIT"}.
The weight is {"value": 560, "unit": "g"}
